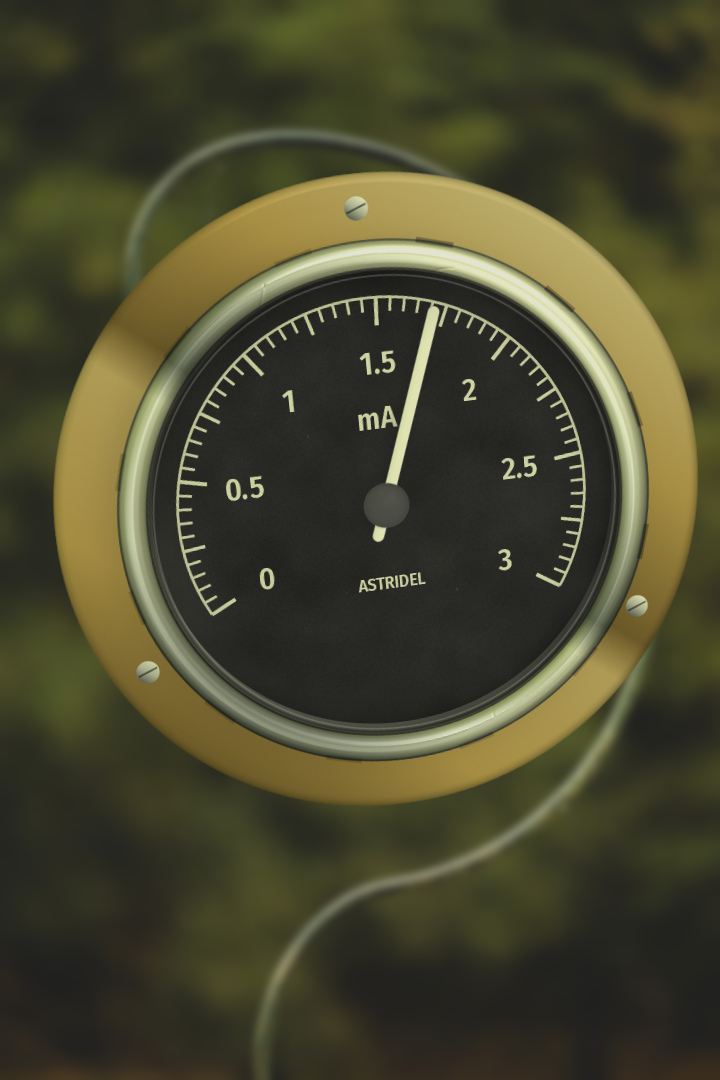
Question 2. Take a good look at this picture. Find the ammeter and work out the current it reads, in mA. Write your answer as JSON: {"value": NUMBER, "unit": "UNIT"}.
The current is {"value": 1.7, "unit": "mA"}
